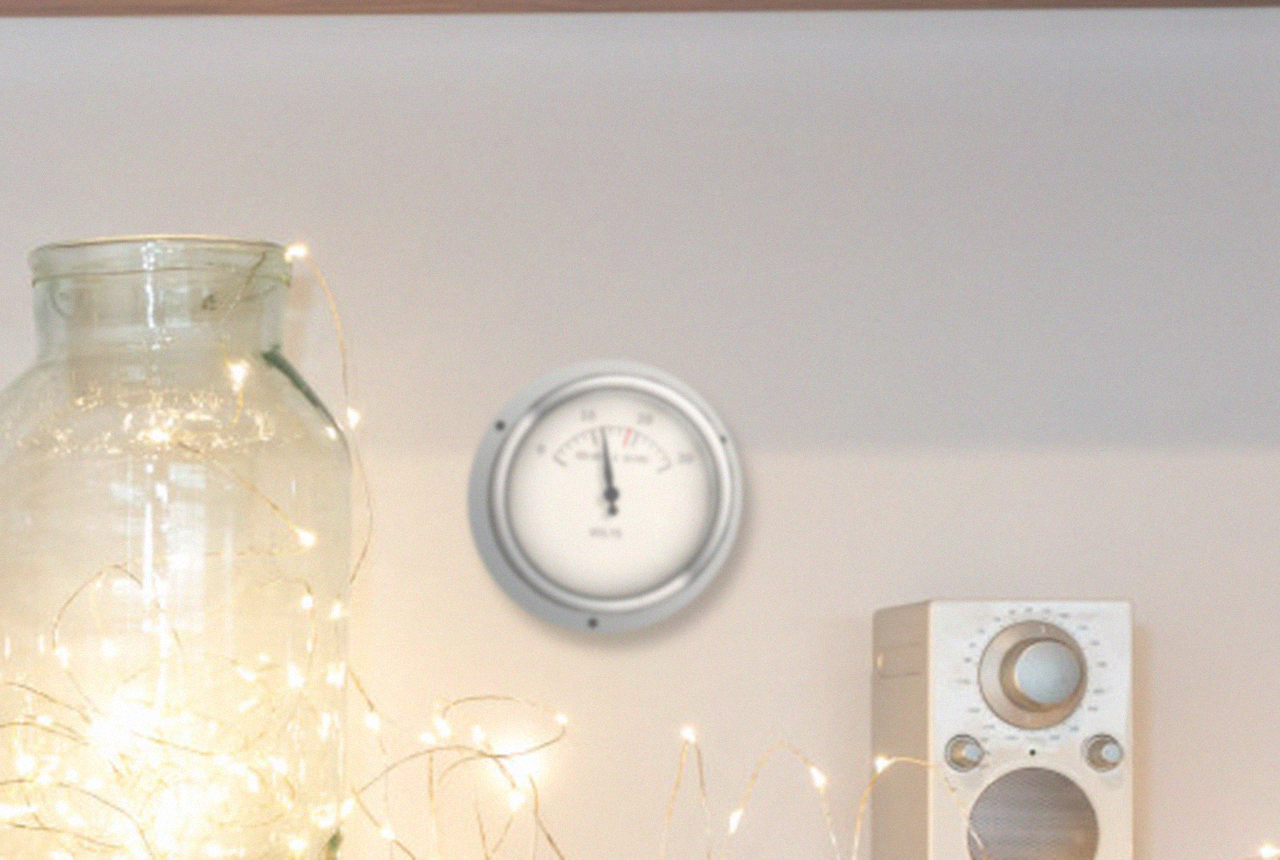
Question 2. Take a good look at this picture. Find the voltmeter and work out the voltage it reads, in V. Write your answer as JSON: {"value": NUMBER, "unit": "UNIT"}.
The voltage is {"value": 12, "unit": "V"}
